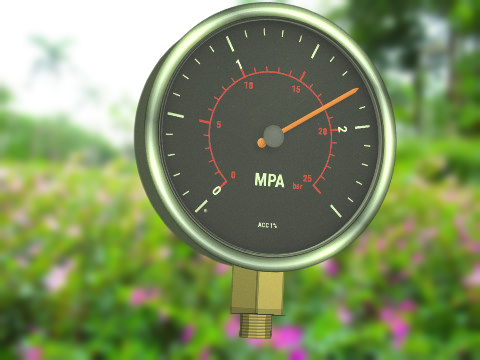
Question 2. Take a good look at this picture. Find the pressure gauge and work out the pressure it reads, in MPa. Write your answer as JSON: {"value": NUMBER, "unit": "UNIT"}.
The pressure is {"value": 1.8, "unit": "MPa"}
